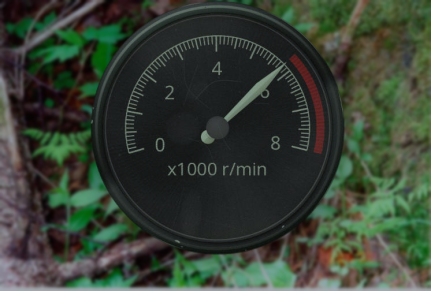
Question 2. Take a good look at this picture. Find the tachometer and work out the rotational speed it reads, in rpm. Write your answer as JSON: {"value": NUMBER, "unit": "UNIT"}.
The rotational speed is {"value": 5800, "unit": "rpm"}
